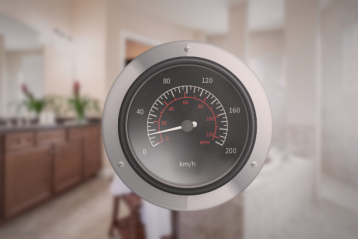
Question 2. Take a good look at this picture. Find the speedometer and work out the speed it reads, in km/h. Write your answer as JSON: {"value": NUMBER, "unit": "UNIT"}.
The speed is {"value": 15, "unit": "km/h"}
